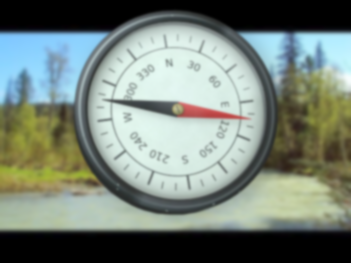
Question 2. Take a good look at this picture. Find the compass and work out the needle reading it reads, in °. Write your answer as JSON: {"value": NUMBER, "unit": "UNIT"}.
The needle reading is {"value": 105, "unit": "°"}
